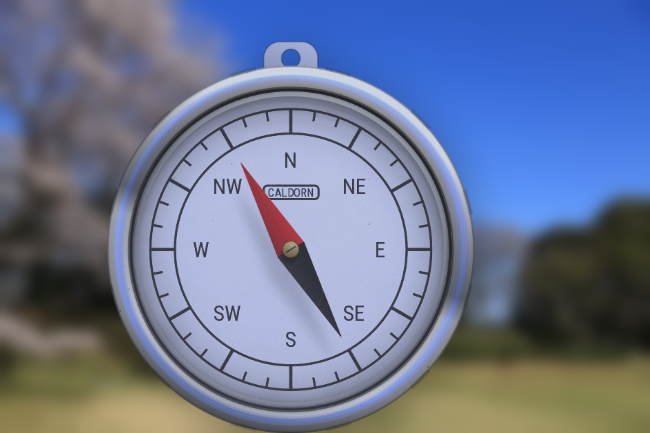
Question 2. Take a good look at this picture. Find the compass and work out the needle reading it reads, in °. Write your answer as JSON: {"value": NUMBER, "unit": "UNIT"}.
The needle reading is {"value": 330, "unit": "°"}
